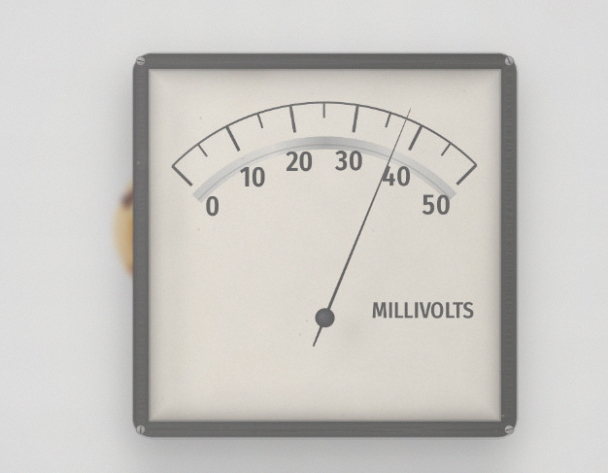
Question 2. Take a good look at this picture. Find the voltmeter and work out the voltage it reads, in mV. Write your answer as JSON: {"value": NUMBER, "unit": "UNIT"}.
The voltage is {"value": 37.5, "unit": "mV"}
